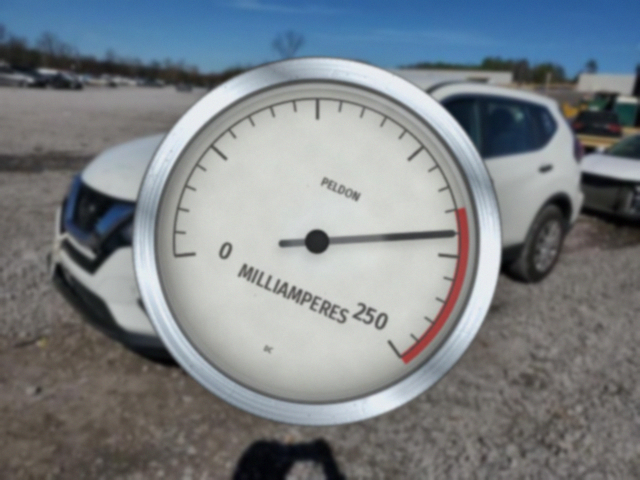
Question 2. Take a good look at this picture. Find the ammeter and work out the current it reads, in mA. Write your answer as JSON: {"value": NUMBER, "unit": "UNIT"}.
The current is {"value": 190, "unit": "mA"}
